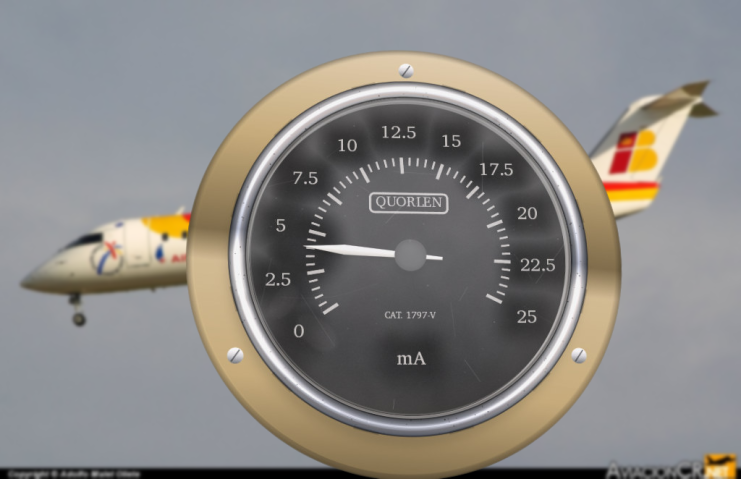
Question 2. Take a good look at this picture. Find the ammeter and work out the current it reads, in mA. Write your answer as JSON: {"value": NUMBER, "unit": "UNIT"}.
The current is {"value": 4, "unit": "mA"}
